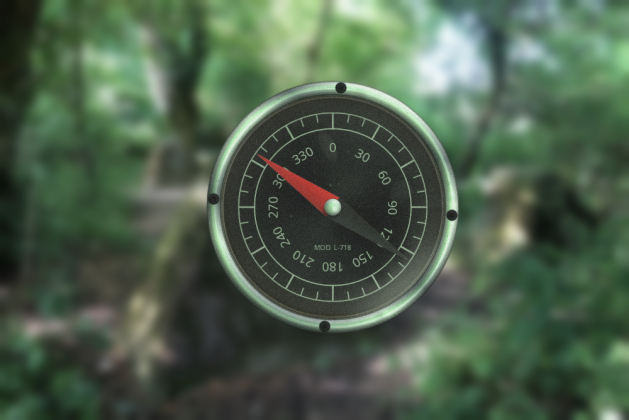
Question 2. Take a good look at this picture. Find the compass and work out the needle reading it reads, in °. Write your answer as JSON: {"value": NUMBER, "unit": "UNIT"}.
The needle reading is {"value": 305, "unit": "°"}
